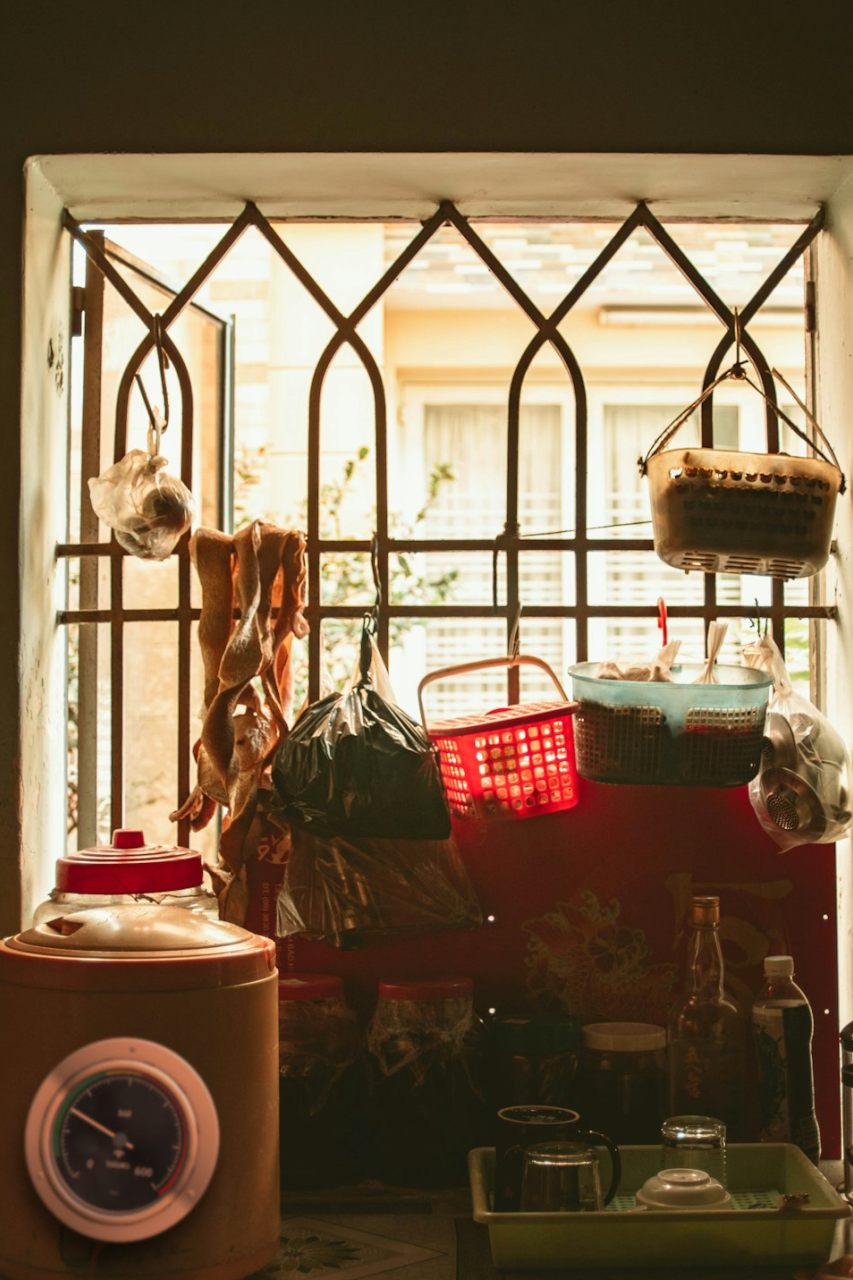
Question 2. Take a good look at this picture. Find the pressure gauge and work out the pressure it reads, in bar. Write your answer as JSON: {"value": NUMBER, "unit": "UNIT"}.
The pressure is {"value": 150, "unit": "bar"}
